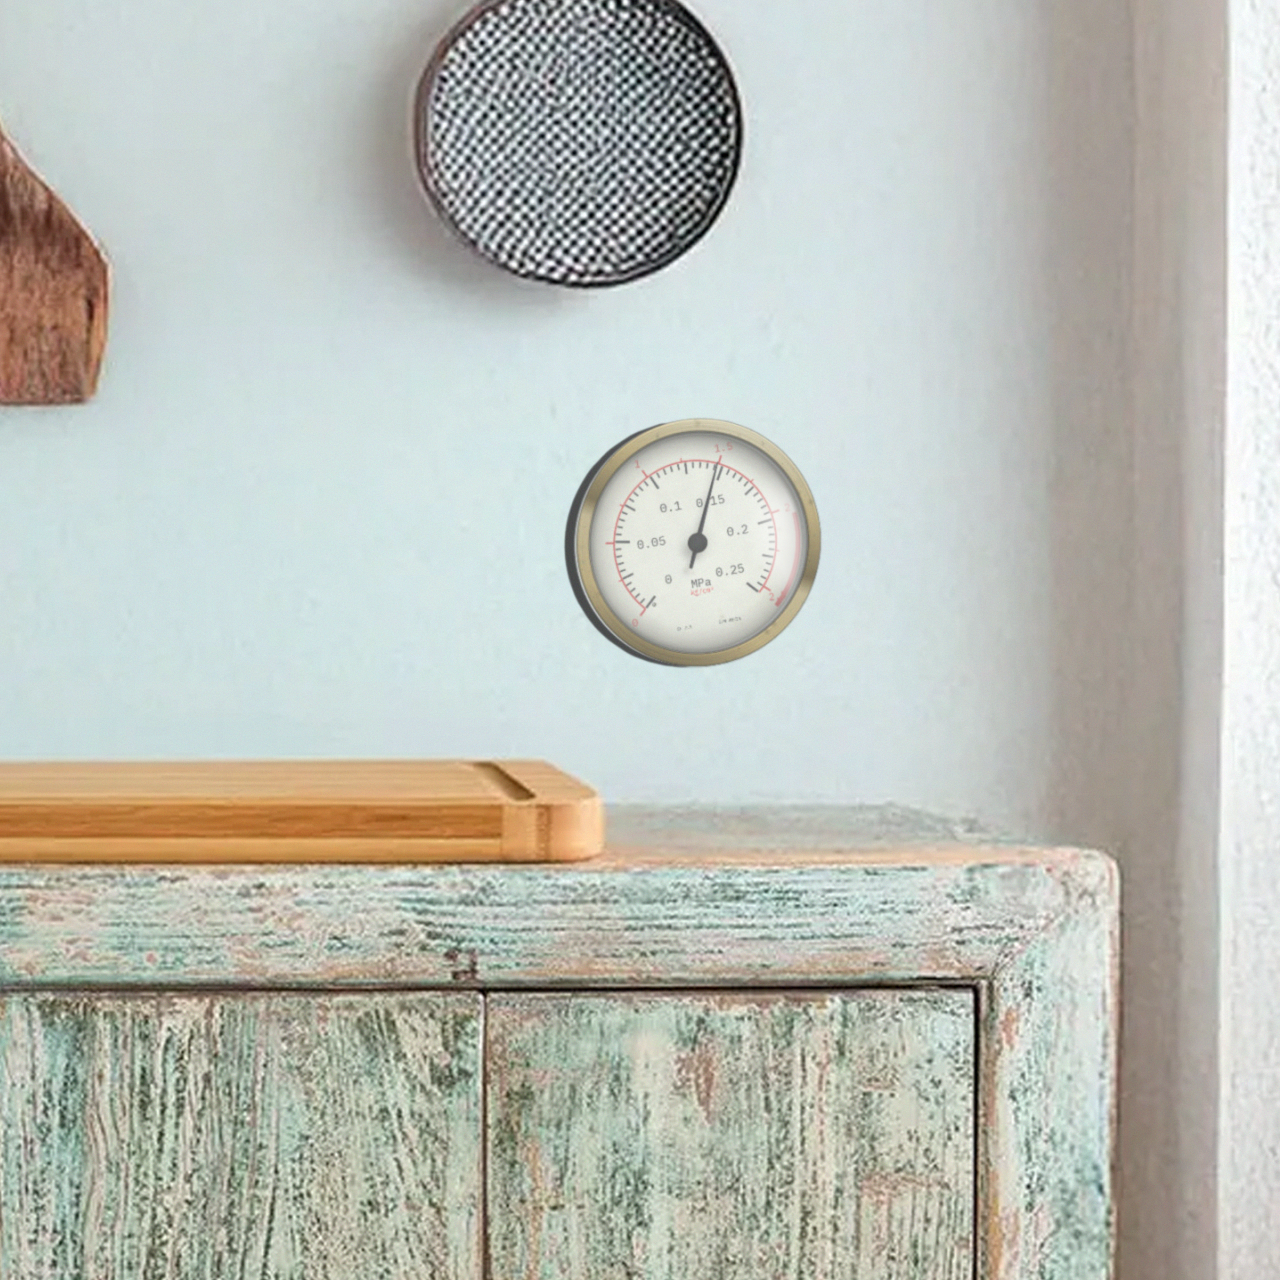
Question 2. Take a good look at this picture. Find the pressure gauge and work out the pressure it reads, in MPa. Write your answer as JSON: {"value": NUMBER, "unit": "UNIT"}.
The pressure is {"value": 0.145, "unit": "MPa"}
